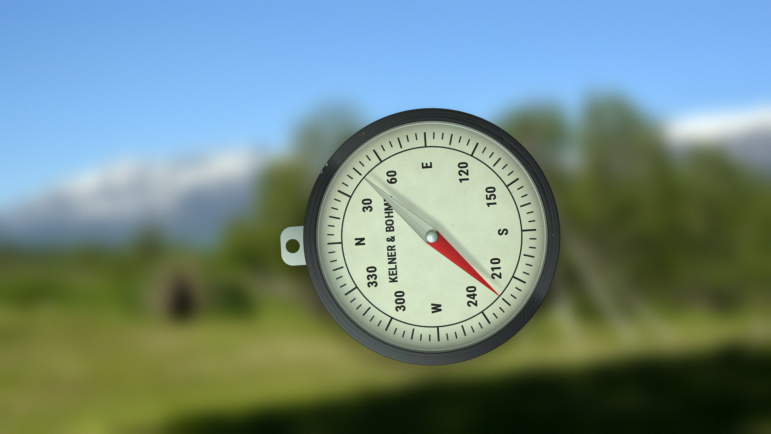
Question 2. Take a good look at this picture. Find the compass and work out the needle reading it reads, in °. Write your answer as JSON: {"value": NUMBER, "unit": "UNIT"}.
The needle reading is {"value": 225, "unit": "°"}
